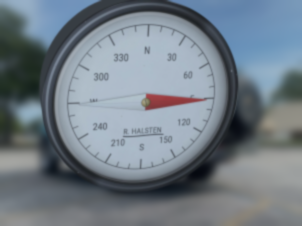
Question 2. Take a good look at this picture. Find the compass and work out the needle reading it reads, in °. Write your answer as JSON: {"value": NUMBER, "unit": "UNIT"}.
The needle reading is {"value": 90, "unit": "°"}
